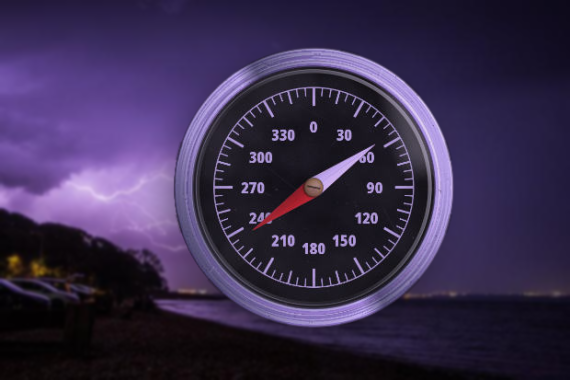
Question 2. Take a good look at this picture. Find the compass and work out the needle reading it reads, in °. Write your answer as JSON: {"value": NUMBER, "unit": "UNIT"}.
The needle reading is {"value": 235, "unit": "°"}
